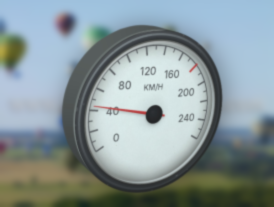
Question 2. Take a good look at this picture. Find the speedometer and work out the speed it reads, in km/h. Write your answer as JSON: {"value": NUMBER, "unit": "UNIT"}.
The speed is {"value": 45, "unit": "km/h"}
